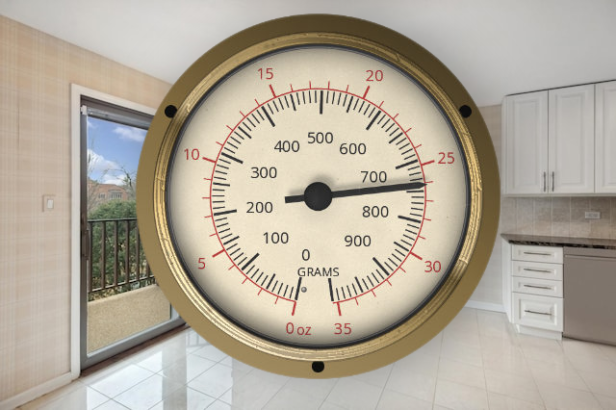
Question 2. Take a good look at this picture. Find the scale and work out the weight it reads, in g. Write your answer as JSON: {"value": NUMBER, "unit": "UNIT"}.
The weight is {"value": 740, "unit": "g"}
